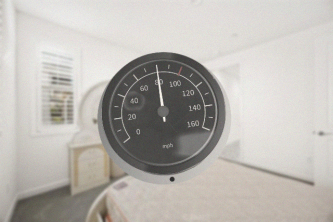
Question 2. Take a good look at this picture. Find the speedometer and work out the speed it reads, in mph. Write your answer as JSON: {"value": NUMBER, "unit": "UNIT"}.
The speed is {"value": 80, "unit": "mph"}
